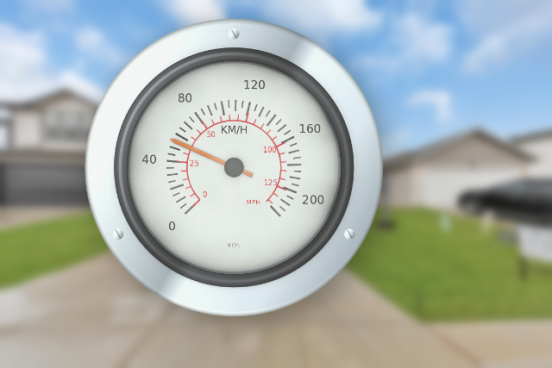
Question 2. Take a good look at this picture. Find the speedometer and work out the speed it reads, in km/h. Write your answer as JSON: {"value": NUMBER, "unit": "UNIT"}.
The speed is {"value": 55, "unit": "km/h"}
